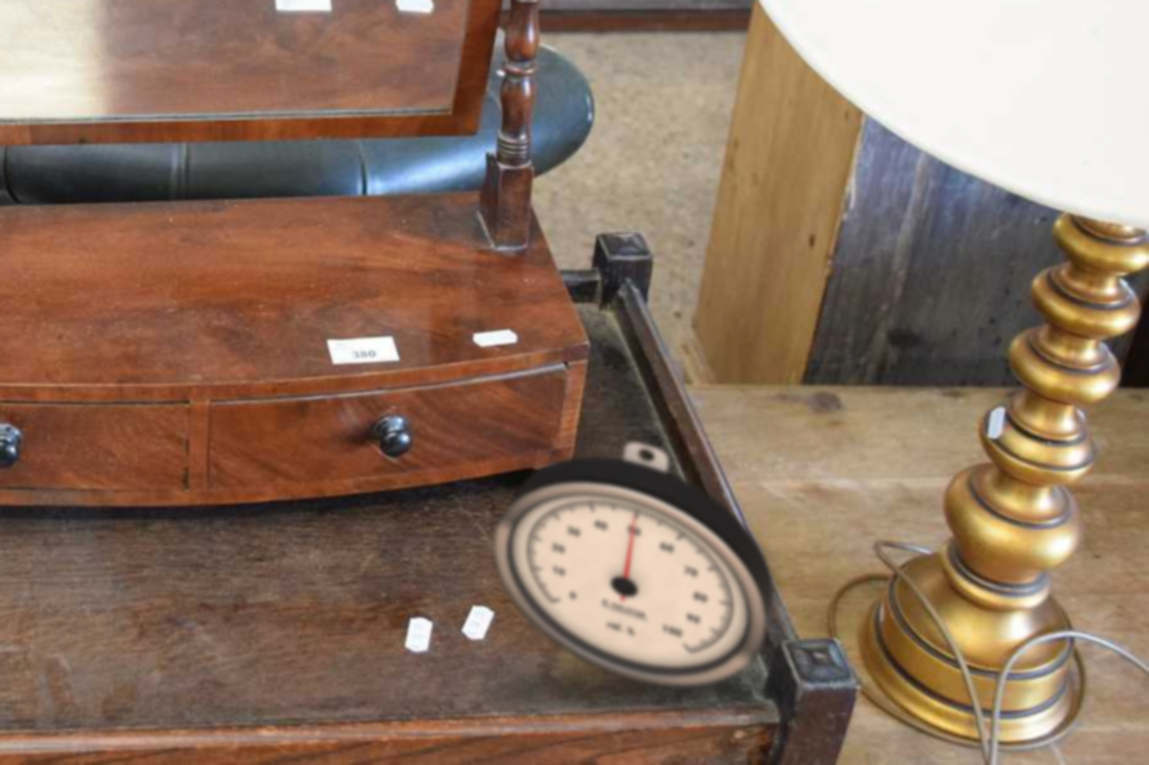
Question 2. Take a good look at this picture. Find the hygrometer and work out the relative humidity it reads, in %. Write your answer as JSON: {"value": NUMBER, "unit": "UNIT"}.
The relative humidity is {"value": 50, "unit": "%"}
